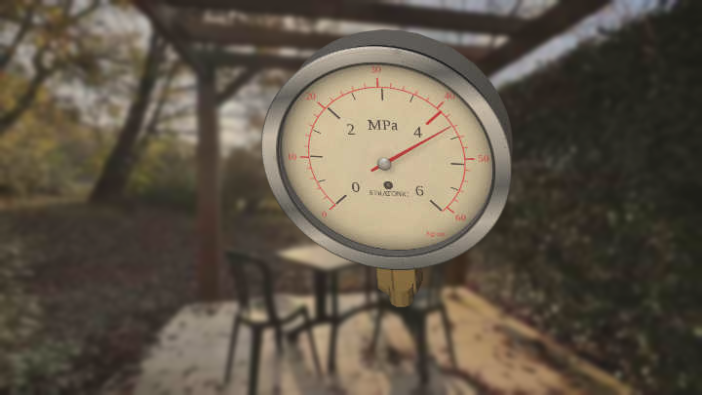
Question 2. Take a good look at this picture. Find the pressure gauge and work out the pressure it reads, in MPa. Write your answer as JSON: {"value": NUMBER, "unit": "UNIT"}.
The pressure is {"value": 4.25, "unit": "MPa"}
